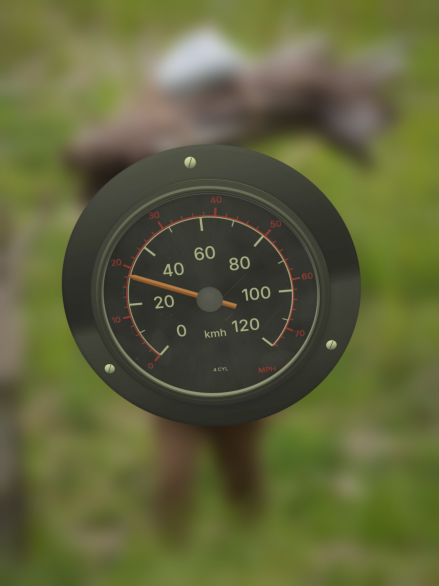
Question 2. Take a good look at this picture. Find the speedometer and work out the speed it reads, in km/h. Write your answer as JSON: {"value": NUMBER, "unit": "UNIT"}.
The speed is {"value": 30, "unit": "km/h"}
